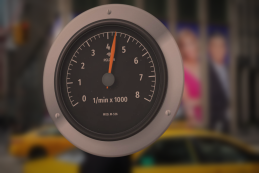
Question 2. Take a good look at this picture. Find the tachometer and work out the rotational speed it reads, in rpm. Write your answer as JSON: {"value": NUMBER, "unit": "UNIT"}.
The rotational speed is {"value": 4400, "unit": "rpm"}
